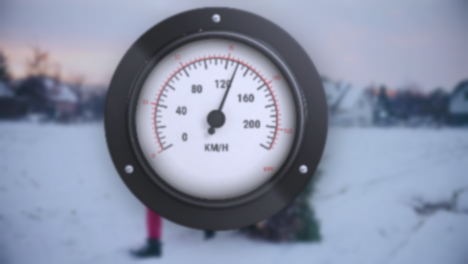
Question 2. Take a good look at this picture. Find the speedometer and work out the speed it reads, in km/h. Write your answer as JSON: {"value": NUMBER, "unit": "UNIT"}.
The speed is {"value": 130, "unit": "km/h"}
